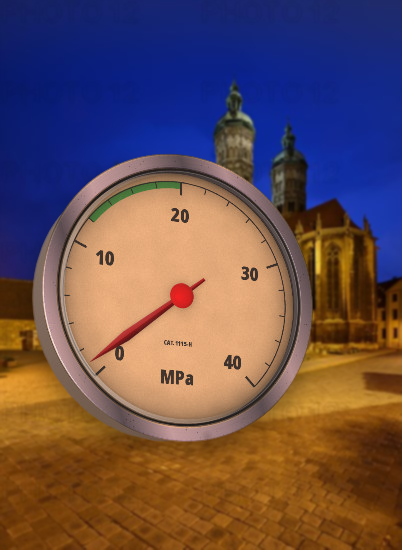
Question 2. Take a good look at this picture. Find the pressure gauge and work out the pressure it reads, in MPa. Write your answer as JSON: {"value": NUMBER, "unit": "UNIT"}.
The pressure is {"value": 1, "unit": "MPa"}
